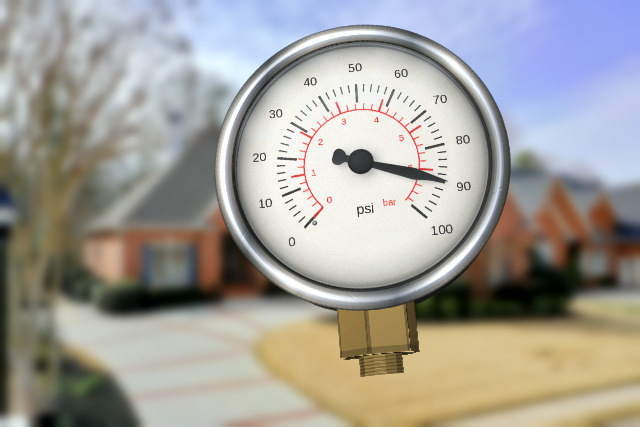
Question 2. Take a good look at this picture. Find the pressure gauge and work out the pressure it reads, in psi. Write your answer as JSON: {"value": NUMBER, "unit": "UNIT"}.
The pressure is {"value": 90, "unit": "psi"}
